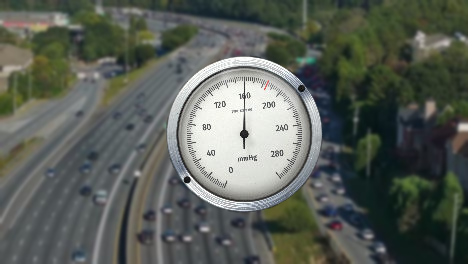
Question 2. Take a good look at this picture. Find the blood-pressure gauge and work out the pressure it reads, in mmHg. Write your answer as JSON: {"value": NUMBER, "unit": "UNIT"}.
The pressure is {"value": 160, "unit": "mmHg"}
